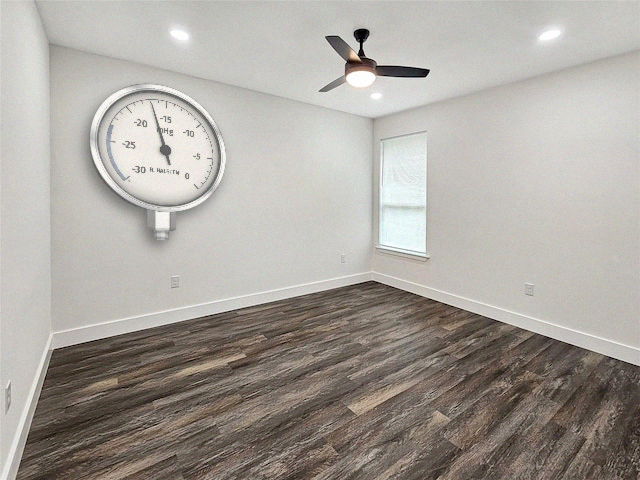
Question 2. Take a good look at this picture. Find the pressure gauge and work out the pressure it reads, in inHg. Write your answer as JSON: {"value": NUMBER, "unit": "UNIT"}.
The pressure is {"value": -17, "unit": "inHg"}
